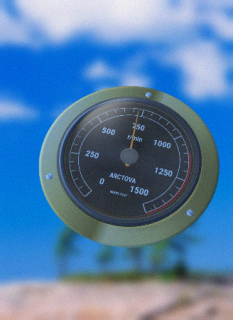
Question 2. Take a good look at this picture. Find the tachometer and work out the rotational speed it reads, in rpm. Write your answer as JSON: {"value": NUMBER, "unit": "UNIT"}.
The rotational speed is {"value": 725, "unit": "rpm"}
